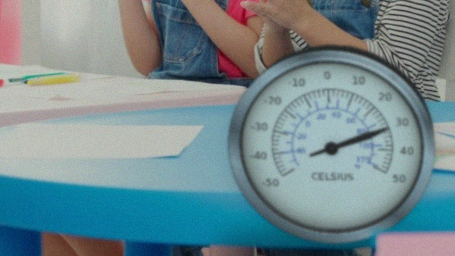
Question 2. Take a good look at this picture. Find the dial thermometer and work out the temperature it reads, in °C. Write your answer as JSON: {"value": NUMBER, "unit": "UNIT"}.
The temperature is {"value": 30, "unit": "°C"}
